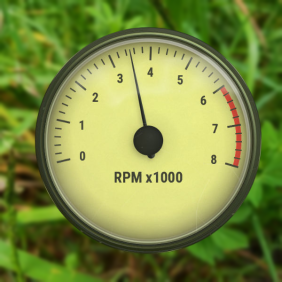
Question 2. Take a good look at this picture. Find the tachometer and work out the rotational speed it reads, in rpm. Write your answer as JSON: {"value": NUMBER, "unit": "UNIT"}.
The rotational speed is {"value": 3500, "unit": "rpm"}
